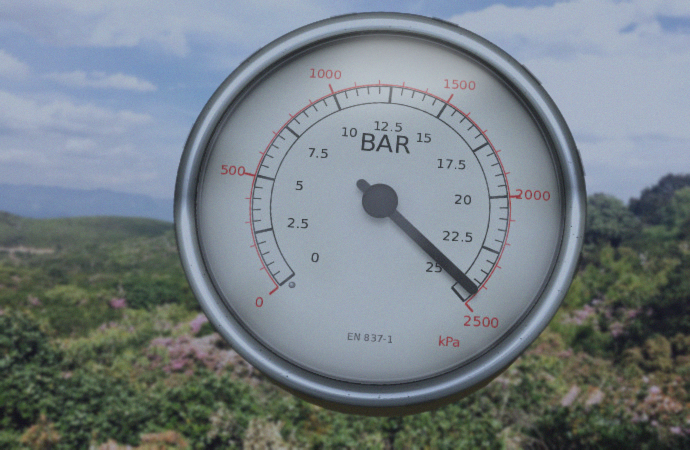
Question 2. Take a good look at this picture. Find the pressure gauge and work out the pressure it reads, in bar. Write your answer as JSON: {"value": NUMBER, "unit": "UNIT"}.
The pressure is {"value": 24.5, "unit": "bar"}
